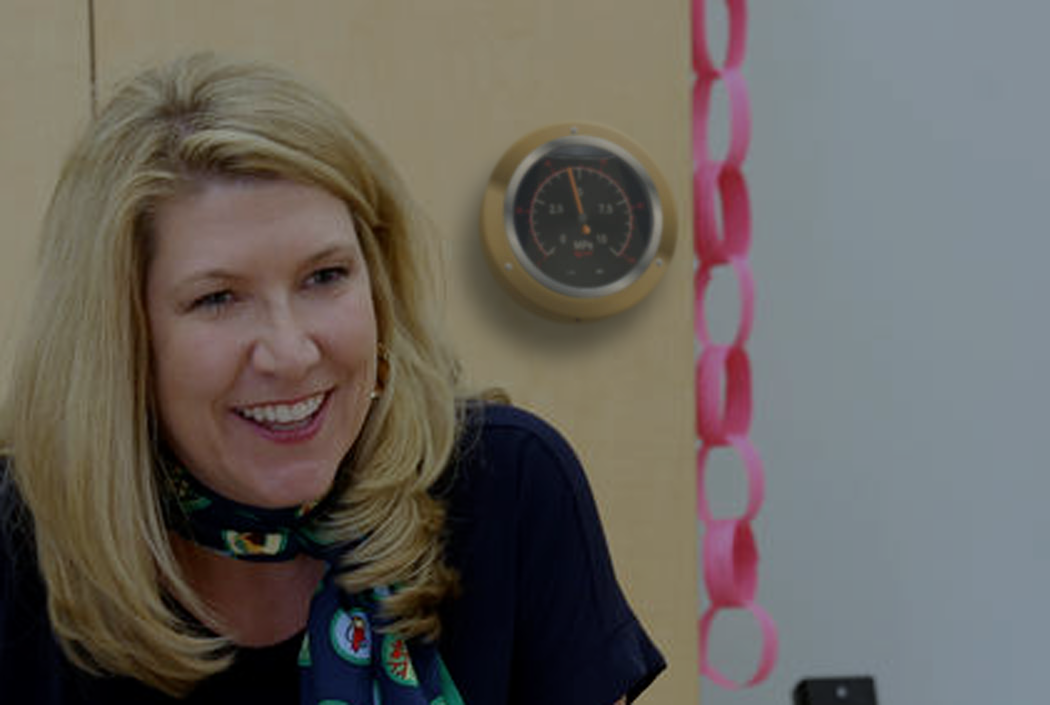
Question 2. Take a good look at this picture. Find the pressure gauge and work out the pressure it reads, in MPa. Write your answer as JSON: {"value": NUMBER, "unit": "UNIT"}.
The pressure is {"value": 4.5, "unit": "MPa"}
